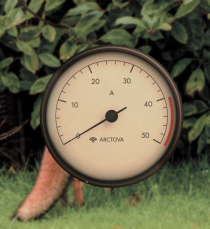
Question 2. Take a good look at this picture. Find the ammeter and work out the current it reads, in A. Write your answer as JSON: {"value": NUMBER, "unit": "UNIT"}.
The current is {"value": 0, "unit": "A"}
